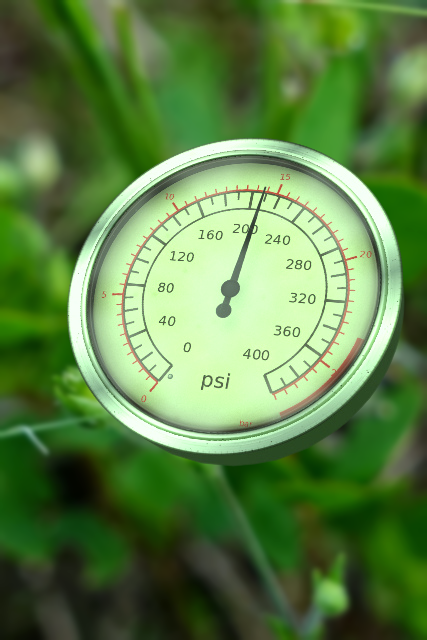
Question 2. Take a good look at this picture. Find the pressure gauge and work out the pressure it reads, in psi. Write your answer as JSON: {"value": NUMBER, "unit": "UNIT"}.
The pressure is {"value": 210, "unit": "psi"}
